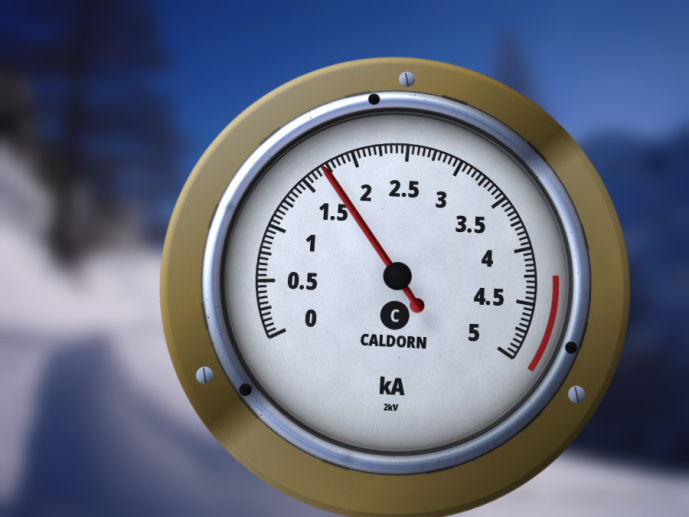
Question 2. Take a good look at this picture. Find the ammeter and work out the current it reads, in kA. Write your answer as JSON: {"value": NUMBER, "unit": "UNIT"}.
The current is {"value": 1.7, "unit": "kA"}
